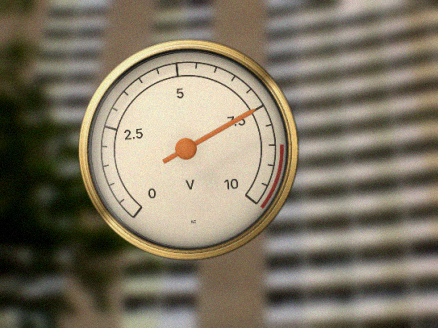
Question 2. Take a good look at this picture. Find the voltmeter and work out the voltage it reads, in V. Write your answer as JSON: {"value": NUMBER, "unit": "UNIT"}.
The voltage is {"value": 7.5, "unit": "V"}
